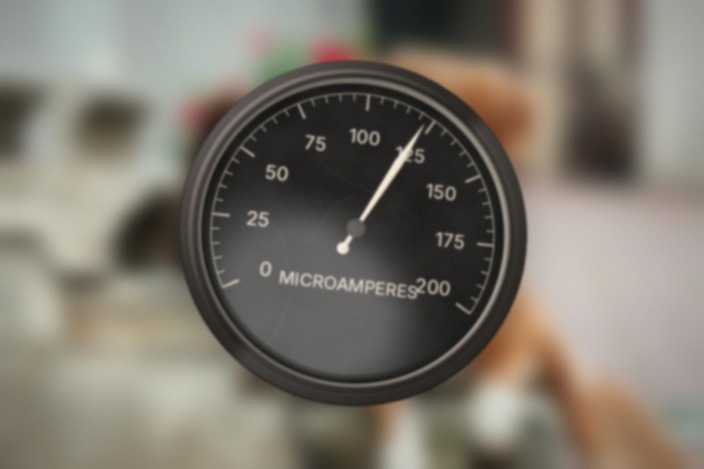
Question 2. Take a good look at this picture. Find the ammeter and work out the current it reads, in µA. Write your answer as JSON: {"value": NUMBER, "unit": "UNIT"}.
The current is {"value": 122.5, "unit": "µA"}
